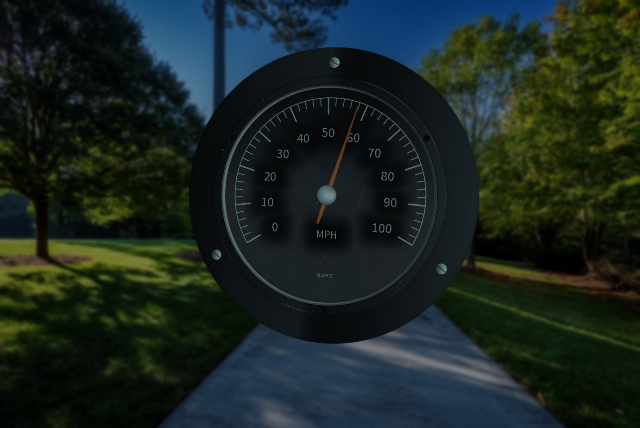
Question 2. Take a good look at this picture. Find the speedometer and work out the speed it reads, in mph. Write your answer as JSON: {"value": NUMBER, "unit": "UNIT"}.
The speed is {"value": 58, "unit": "mph"}
